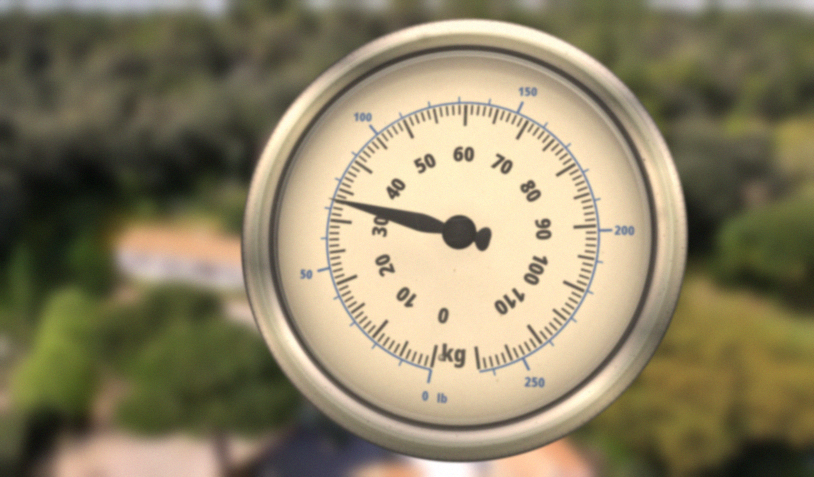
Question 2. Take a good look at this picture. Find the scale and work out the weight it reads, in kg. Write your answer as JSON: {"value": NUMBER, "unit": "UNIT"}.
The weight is {"value": 33, "unit": "kg"}
